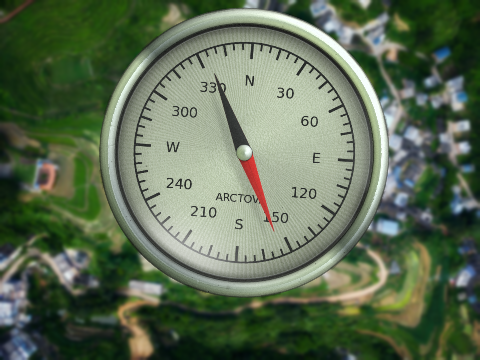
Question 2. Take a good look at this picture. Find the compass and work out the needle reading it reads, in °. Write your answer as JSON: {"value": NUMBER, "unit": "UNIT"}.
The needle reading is {"value": 155, "unit": "°"}
